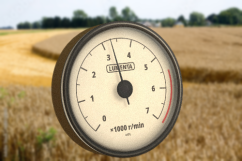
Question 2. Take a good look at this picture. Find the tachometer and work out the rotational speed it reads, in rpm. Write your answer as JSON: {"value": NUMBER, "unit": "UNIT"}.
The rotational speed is {"value": 3250, "unit": "rpm"}
